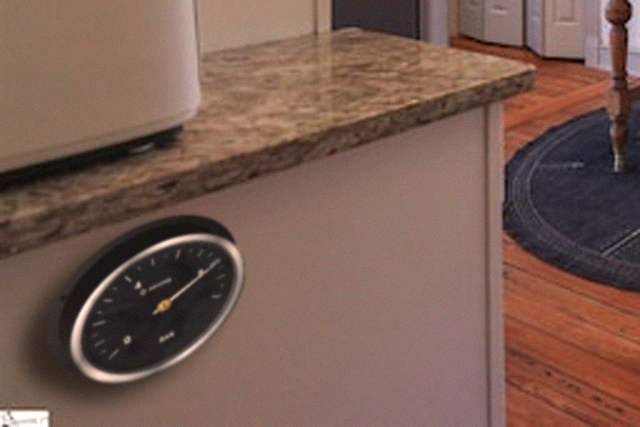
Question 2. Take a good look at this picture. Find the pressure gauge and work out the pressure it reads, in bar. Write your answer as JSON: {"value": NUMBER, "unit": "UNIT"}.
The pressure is {"value": 8, "unit": "bar"}
